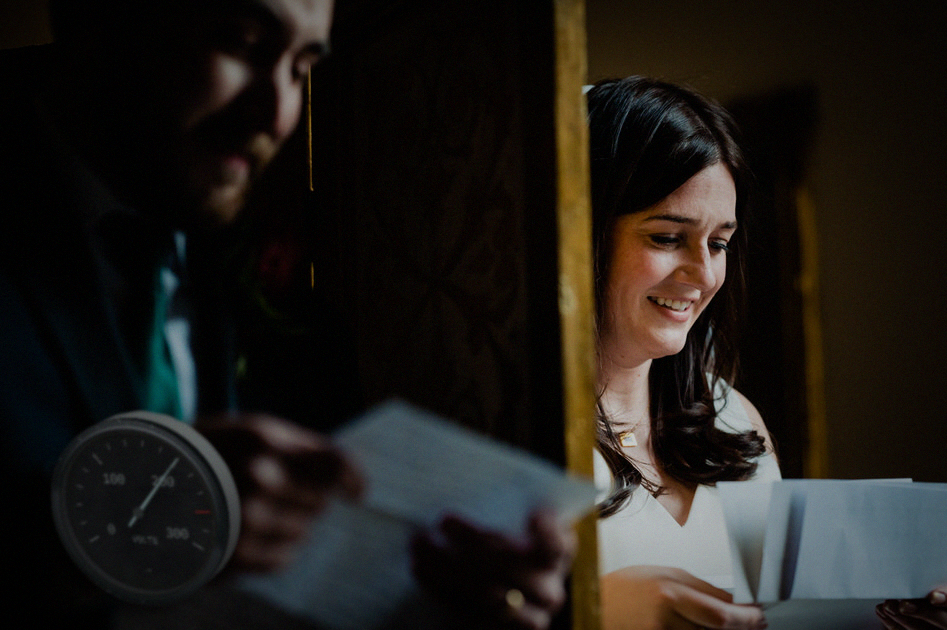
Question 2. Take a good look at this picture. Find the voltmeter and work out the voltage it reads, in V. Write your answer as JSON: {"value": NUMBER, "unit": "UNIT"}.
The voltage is {"value": 200, "unit": "V"}
